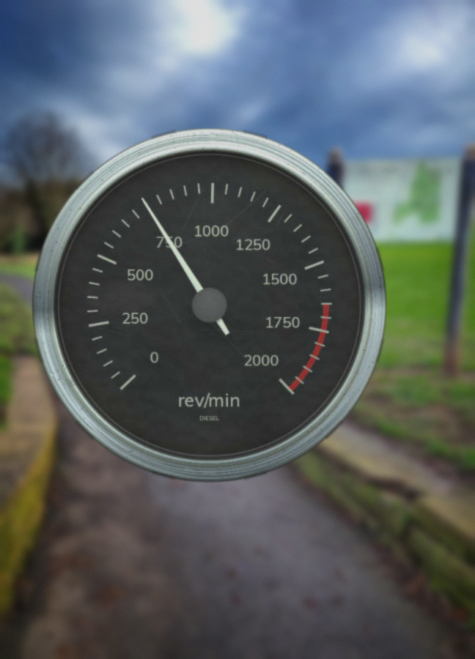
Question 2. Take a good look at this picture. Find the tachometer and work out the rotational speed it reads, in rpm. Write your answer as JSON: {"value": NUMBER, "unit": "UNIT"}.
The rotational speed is {"value": 750, "unit": "rpm"}
